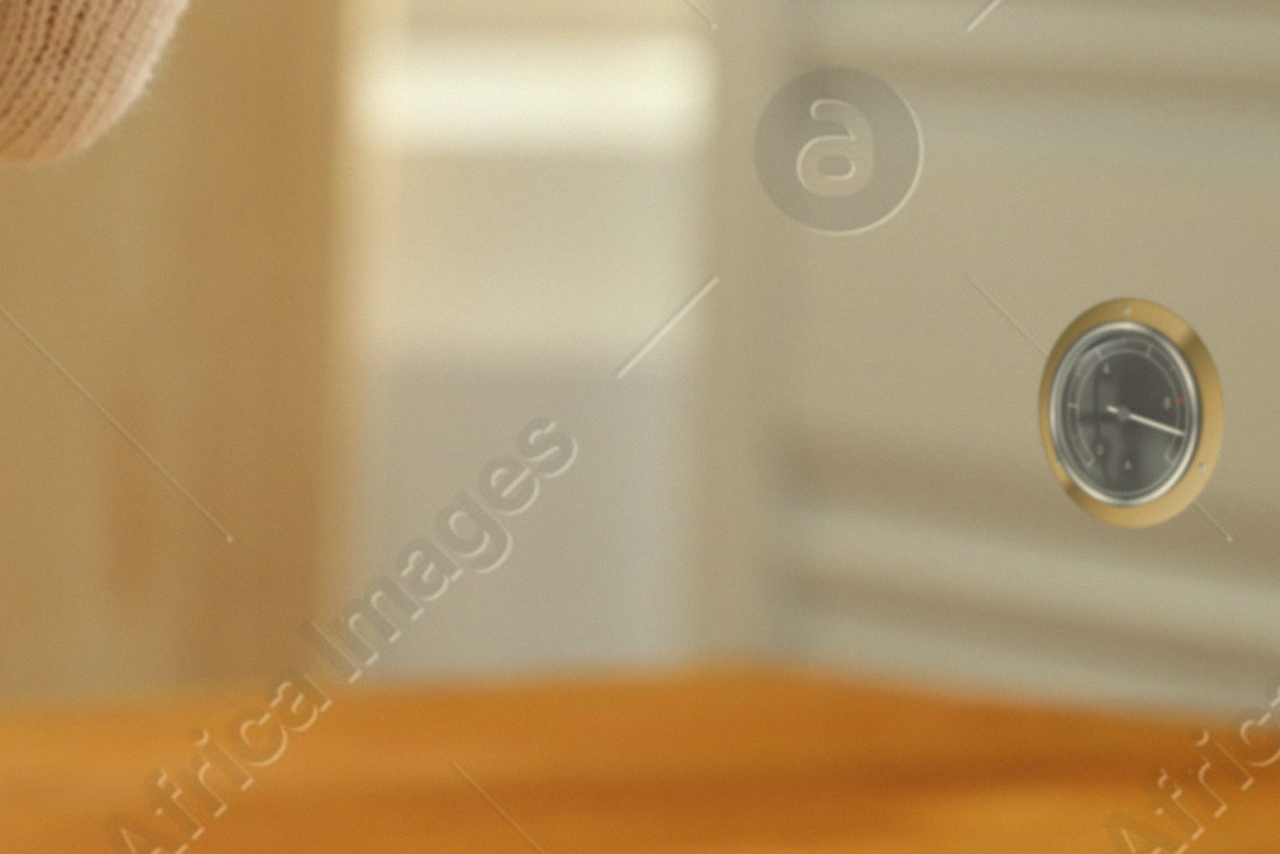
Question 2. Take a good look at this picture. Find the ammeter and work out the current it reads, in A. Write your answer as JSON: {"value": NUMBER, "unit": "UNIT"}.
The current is {"value": 9, "unit": "A"}
